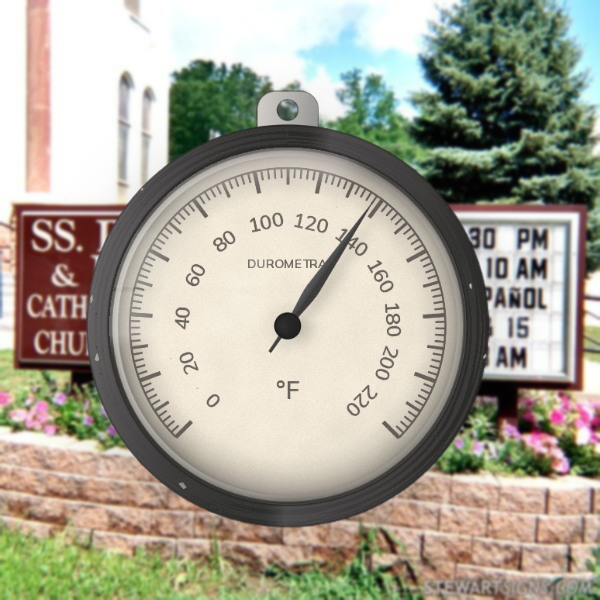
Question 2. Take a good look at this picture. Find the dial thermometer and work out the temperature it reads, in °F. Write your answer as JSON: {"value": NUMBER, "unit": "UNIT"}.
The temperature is {"value": 138, "unit": "°F"}
